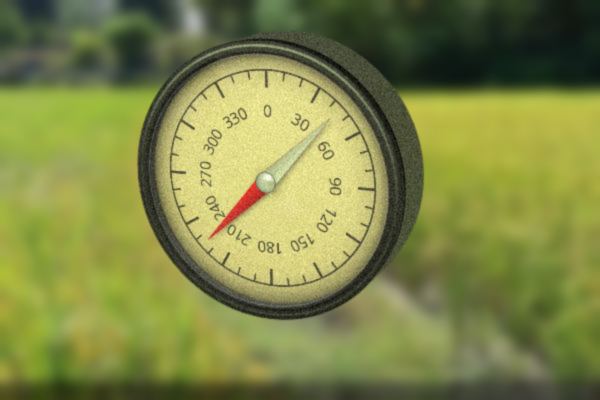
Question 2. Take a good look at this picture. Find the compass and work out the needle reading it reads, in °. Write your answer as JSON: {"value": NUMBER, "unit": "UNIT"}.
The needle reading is {"value": 225, "unit": "°"}
